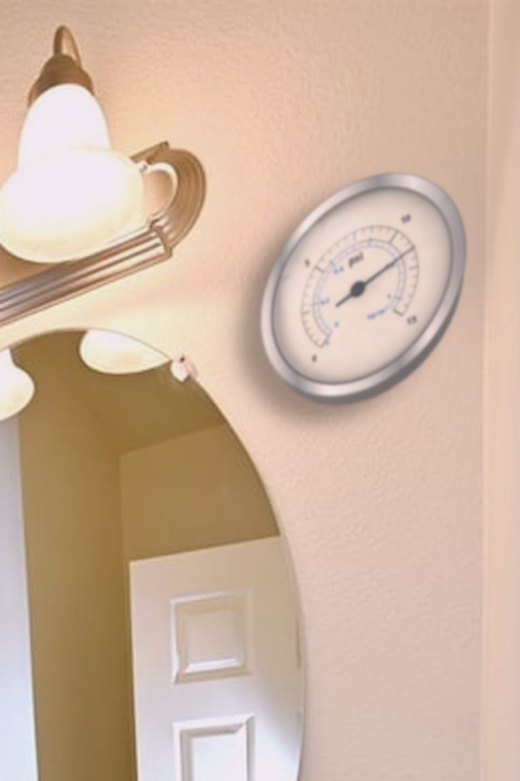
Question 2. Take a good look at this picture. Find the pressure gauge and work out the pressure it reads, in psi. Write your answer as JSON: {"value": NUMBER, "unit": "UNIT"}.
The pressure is {"value": 11.5, "unit": "psi"}
